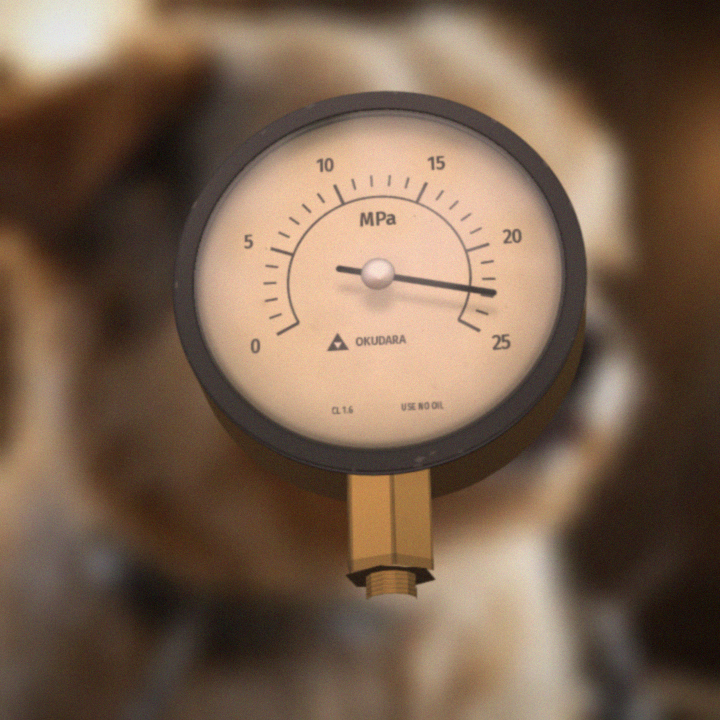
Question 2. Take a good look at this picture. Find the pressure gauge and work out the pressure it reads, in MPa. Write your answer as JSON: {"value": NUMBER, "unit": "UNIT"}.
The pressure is {"value": 23, "unit": "MPa"}
